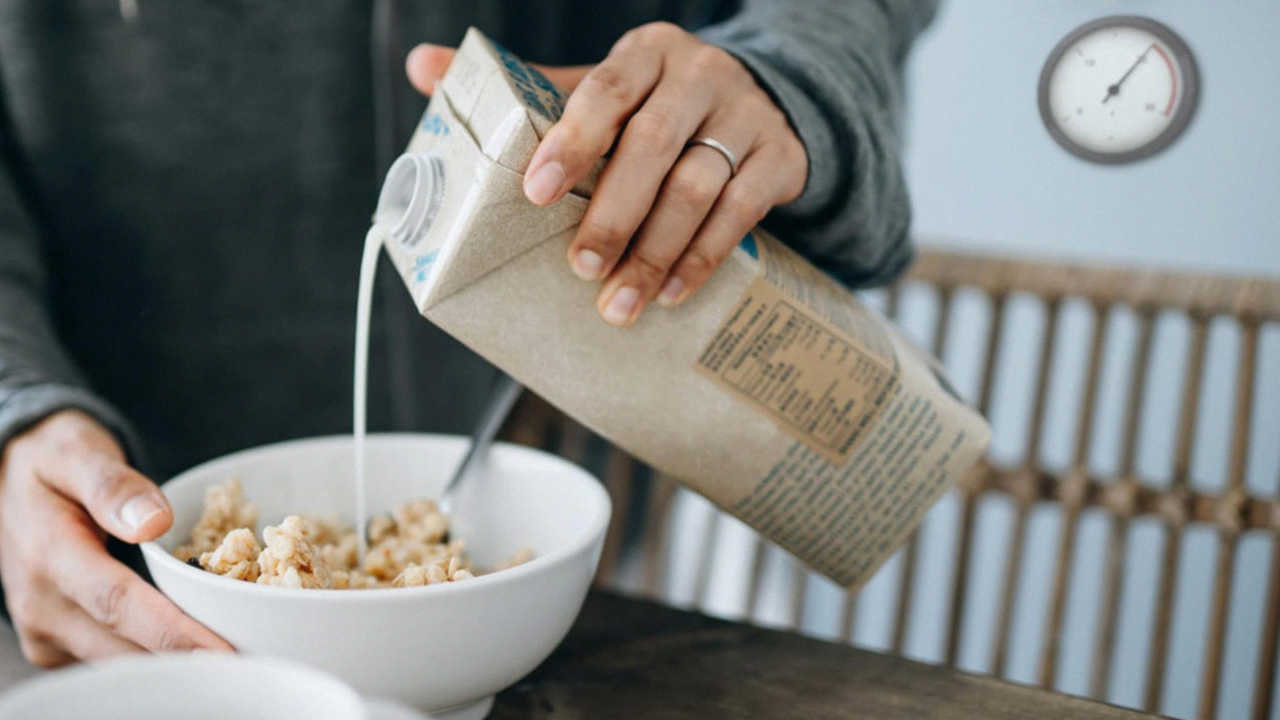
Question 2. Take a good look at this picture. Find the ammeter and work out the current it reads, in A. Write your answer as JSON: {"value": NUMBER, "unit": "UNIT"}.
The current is {"value": 20, "unit": "A"}
